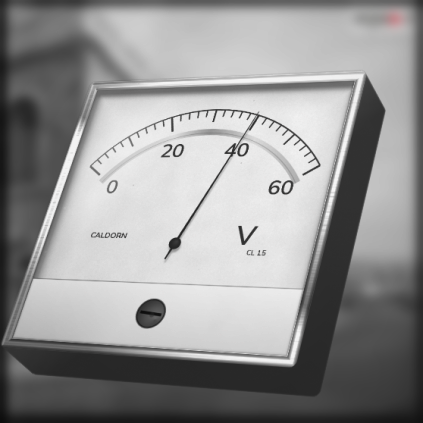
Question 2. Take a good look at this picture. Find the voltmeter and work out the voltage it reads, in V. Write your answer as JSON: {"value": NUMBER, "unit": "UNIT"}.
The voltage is {"value": 40, "unit": "V"}
